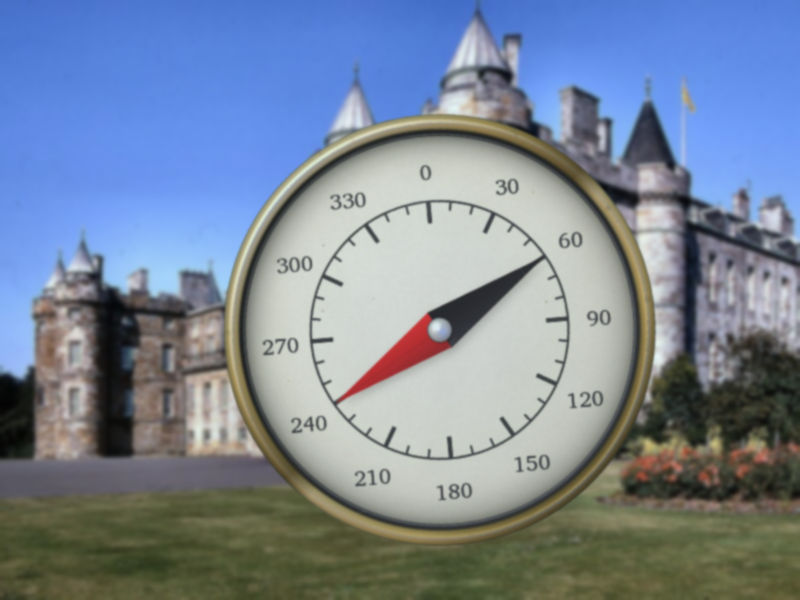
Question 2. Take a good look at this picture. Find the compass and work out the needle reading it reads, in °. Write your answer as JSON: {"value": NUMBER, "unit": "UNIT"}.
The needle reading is {"value": 240, "unit": "°"}
